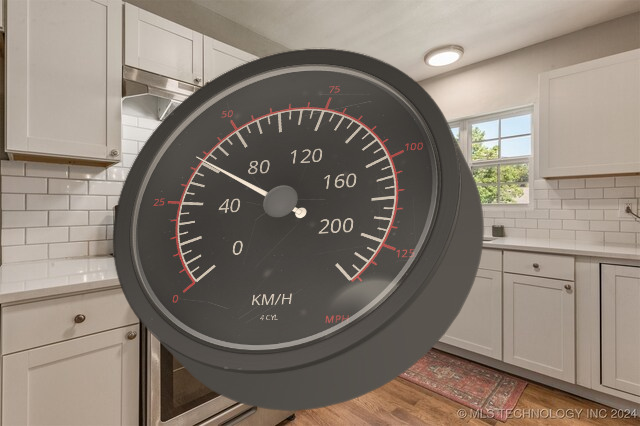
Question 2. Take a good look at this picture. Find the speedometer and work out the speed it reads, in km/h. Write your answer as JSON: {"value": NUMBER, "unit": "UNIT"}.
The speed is {"value": 60, "unit": "km/h"}
